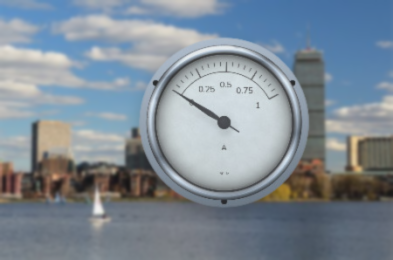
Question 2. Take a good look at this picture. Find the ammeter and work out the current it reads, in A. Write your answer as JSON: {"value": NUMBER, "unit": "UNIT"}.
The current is {"value": 0, "unit": "A"}
